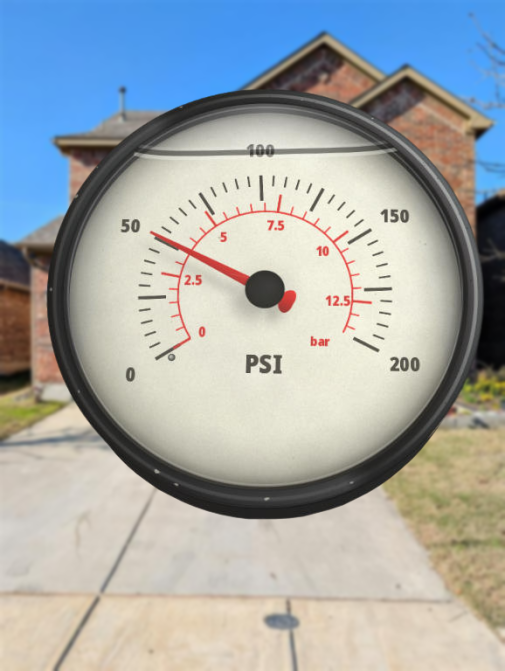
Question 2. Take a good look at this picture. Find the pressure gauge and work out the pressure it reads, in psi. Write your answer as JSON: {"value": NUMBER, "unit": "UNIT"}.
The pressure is {"value": 50, "unit": "psi"}
